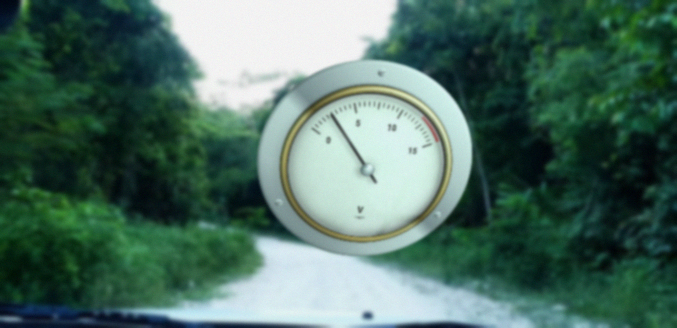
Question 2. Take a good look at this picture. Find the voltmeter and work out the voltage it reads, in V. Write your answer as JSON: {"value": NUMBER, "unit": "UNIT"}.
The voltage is {"value": 2.5, "unit": "V"}
